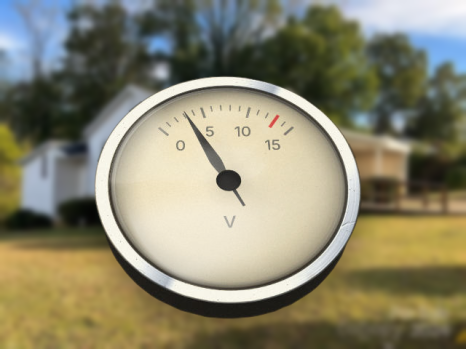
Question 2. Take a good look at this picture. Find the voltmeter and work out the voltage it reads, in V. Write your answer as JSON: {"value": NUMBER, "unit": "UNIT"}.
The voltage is {"value": 3, "unit": "V"}
